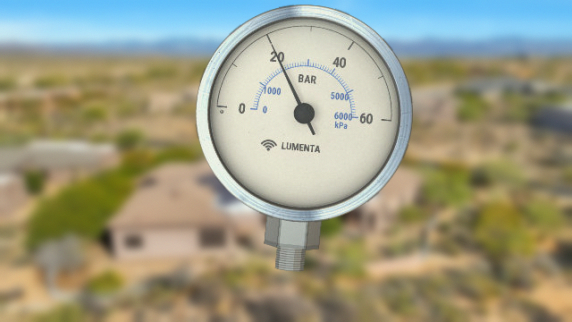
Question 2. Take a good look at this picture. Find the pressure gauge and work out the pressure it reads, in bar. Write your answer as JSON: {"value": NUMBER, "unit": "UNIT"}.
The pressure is {"value": 20, "unit": "bar"}
